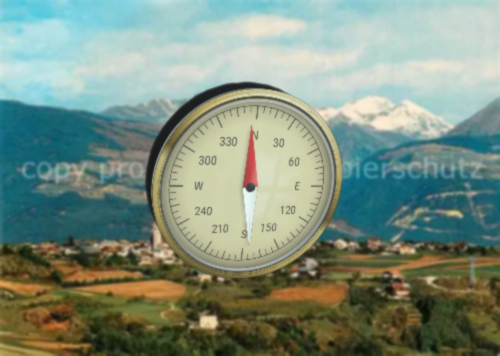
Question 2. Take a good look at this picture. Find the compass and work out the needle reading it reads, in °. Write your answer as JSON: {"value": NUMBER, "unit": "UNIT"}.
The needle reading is {"value": 355, "unit": "°"}
